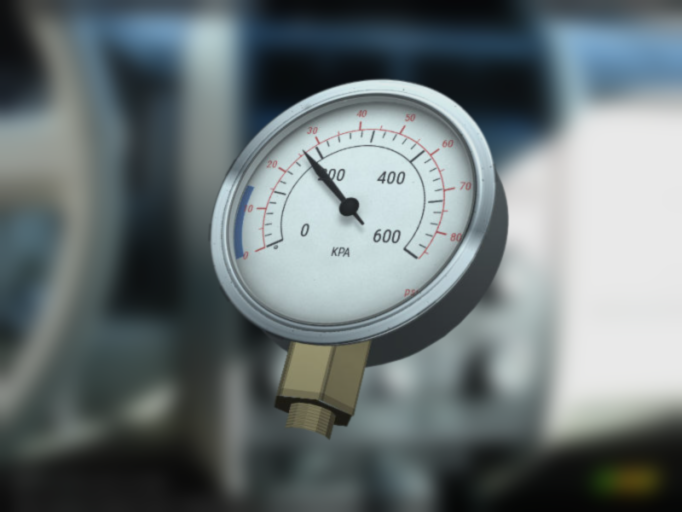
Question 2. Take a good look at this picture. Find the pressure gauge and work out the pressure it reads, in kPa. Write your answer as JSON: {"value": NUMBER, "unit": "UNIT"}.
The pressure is {"value": 180, "unit": "kPa"}
